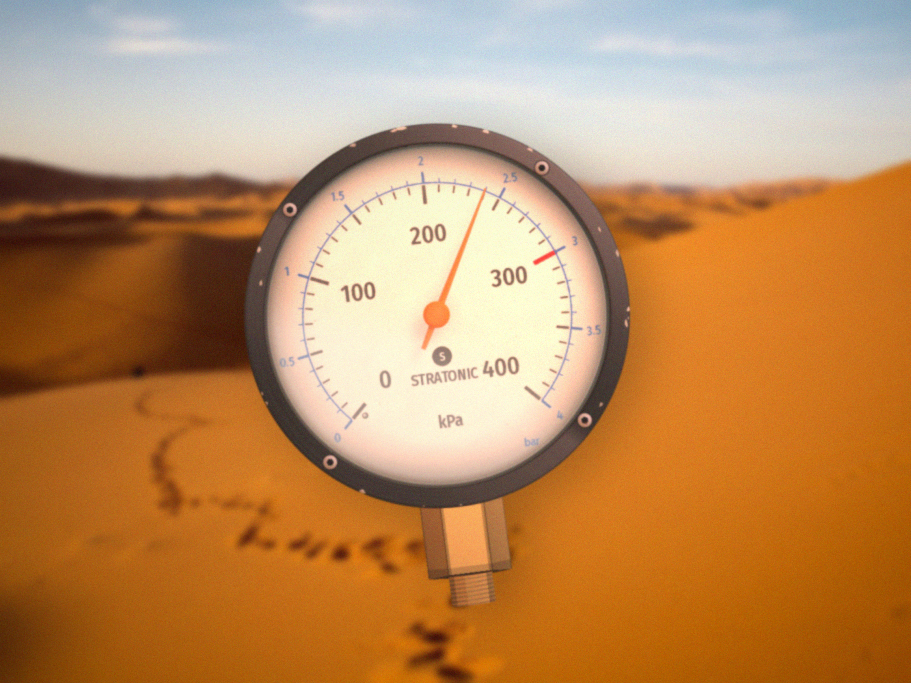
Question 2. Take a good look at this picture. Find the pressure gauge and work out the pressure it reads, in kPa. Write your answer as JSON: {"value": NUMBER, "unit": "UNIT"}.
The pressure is {"value": 240, "unit": "kPa"}
